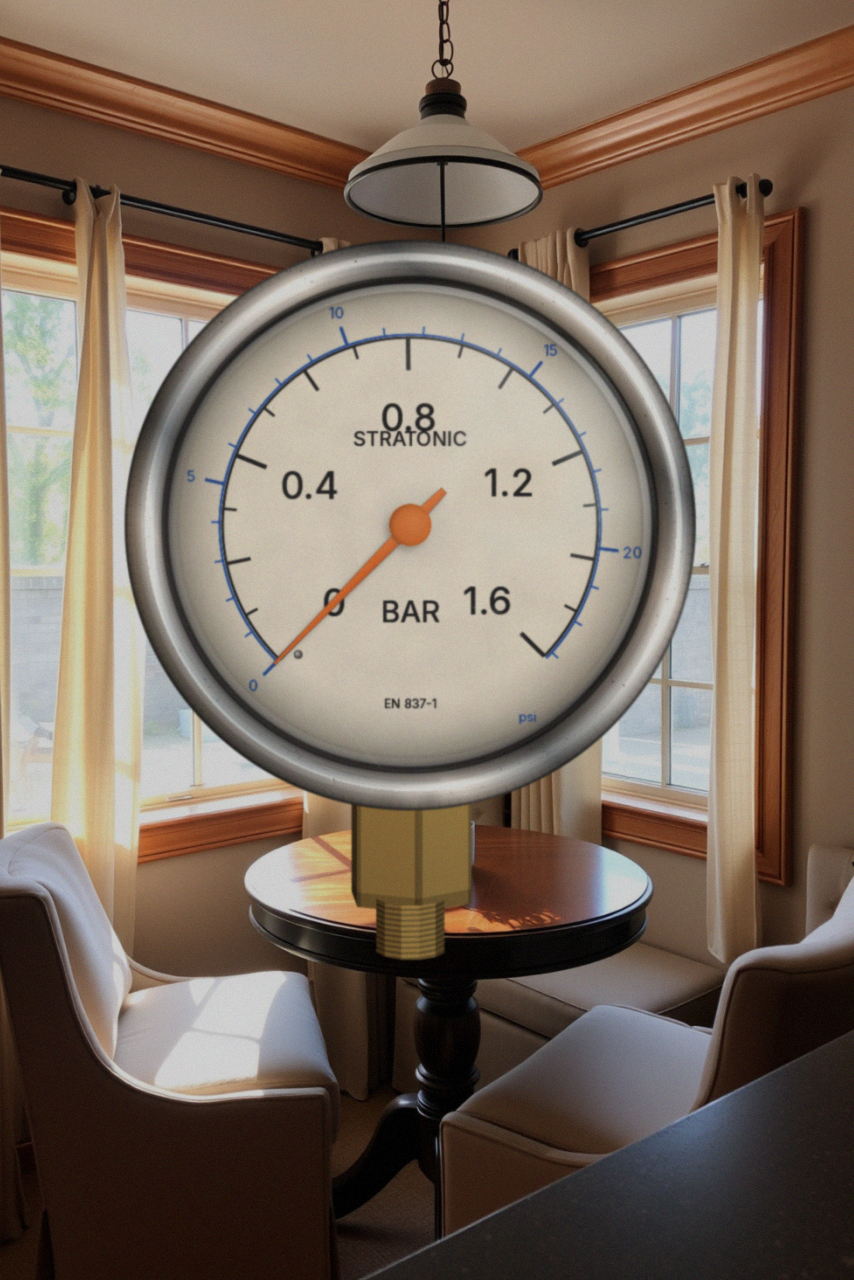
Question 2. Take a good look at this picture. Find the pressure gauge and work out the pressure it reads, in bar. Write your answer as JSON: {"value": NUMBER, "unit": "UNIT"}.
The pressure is {"value": 0, "unit": "bar"}
